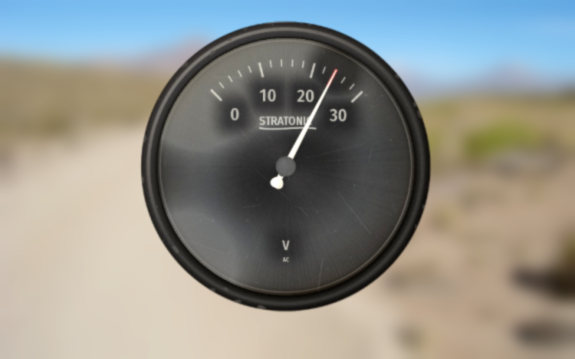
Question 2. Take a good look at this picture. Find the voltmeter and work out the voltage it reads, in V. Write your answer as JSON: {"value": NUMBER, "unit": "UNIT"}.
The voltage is {"value": 24, "unit": "V"}
